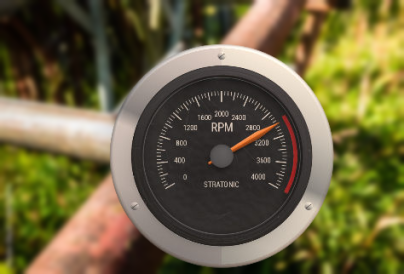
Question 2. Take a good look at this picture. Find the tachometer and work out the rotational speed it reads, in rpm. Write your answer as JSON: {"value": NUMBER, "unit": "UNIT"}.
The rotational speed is {"value": 3000, "unit": "rpm"}
